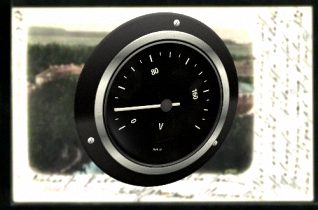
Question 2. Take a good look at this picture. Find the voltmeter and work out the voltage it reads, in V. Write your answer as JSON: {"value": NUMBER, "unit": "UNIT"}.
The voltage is {"value": 20, "unit": "V"}
